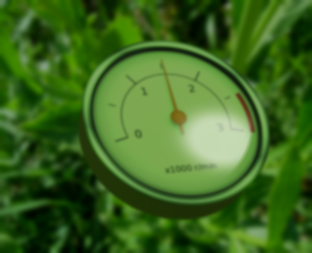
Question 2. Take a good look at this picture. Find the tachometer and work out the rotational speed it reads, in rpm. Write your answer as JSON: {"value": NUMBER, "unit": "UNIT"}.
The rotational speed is {"value": 1500, "unit": "rpm"}
